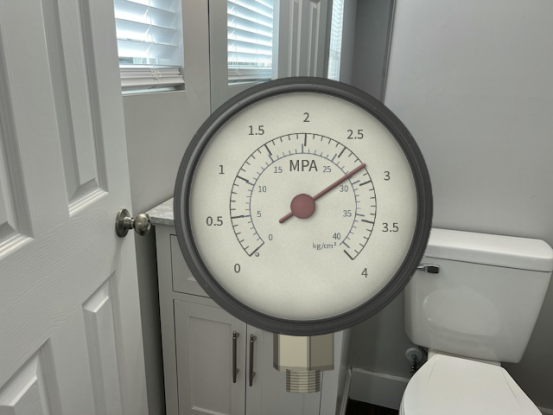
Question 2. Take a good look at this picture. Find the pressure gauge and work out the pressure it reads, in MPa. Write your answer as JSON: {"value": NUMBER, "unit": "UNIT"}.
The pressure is {"value": 2.8, "unit": "MPa"}
